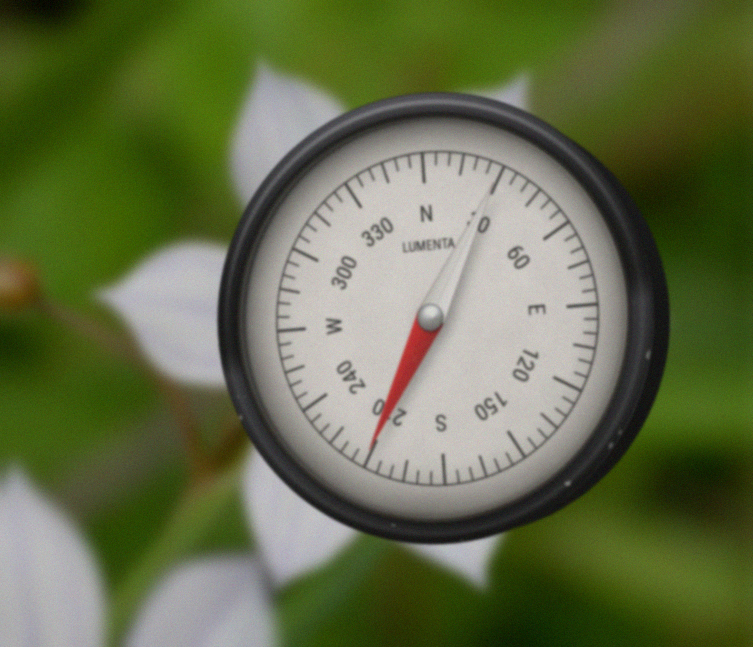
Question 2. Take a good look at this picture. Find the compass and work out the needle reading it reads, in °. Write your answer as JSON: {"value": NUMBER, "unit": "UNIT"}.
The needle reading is {"value": 210, "unit": "°"}
